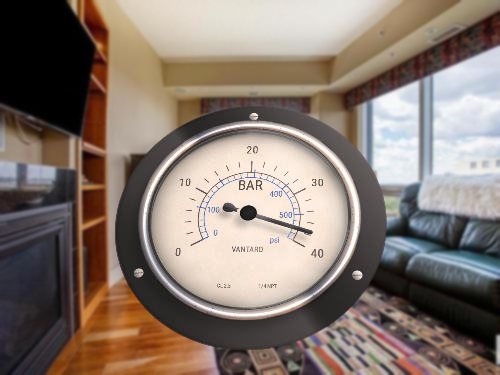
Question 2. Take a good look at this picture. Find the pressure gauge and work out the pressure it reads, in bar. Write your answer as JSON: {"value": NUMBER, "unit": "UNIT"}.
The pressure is {"value": 38, "unit": "bar"}
